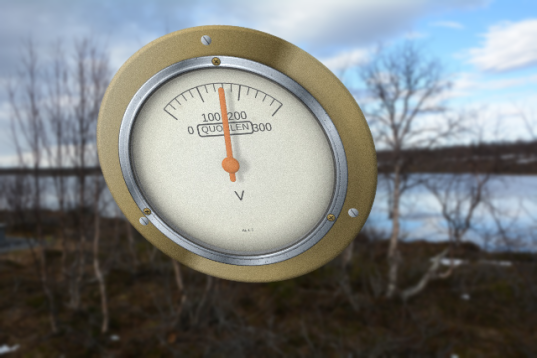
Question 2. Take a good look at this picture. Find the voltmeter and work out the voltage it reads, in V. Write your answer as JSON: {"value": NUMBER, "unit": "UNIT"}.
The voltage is {"value": 160, "unit": "V"}
